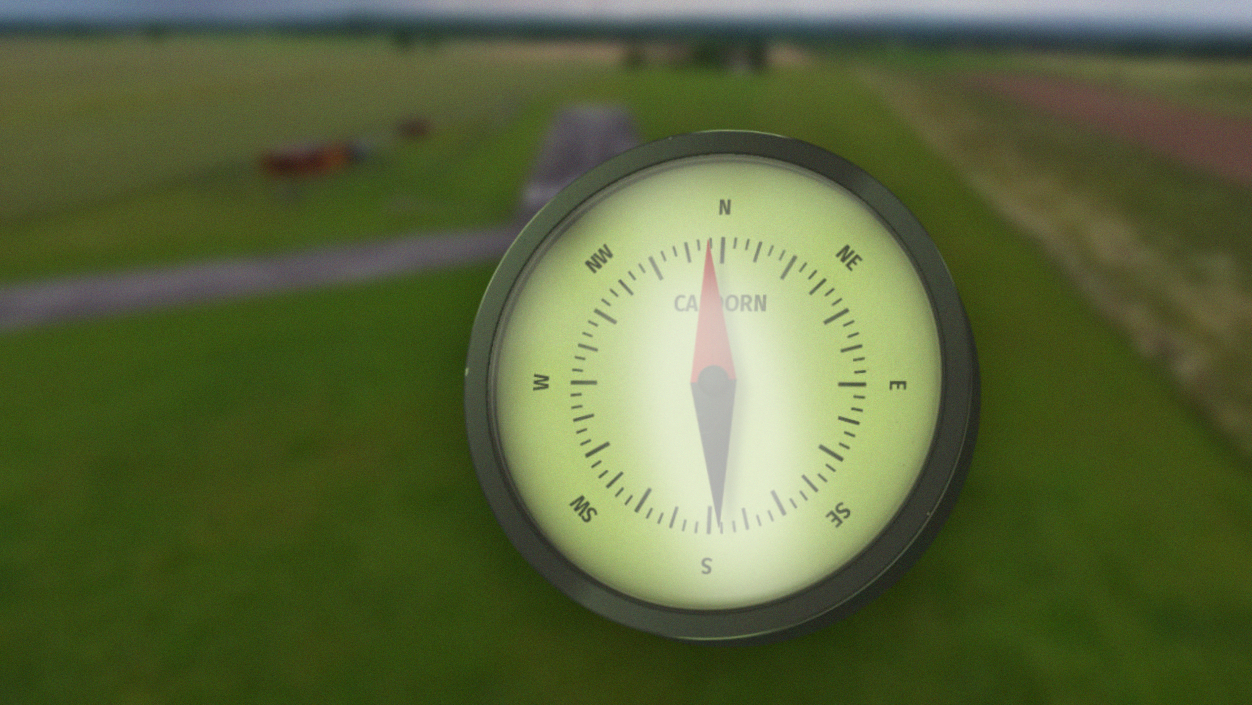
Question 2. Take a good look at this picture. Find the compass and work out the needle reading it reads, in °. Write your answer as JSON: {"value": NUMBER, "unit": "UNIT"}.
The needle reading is {"value": 355, "unit": "°"}
